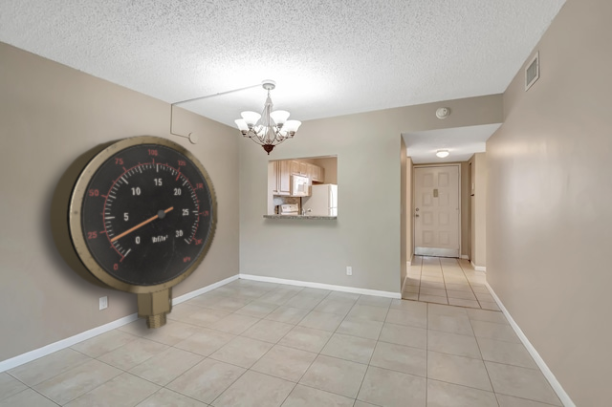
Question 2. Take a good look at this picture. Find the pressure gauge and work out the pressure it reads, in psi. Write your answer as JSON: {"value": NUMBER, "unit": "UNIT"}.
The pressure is {"value": 2.5, "unit": "psi"}
